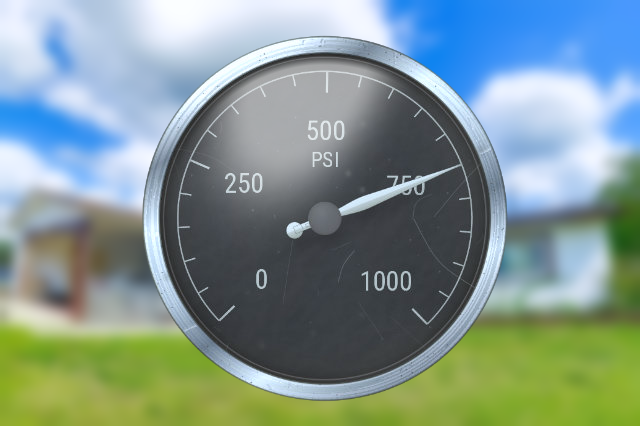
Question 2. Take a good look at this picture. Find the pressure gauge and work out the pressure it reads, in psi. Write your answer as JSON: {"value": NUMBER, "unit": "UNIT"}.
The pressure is {"value": 750, "unit": "psi"}
